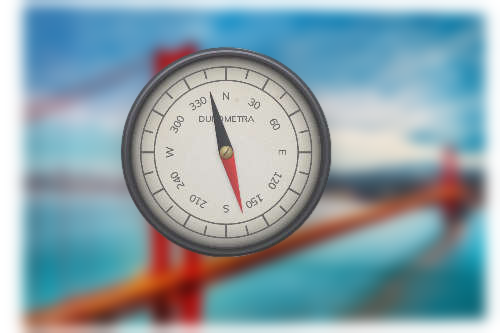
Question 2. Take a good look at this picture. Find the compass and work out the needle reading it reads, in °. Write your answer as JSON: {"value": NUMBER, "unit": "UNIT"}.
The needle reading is {"value": 165, "unit": "°"}
